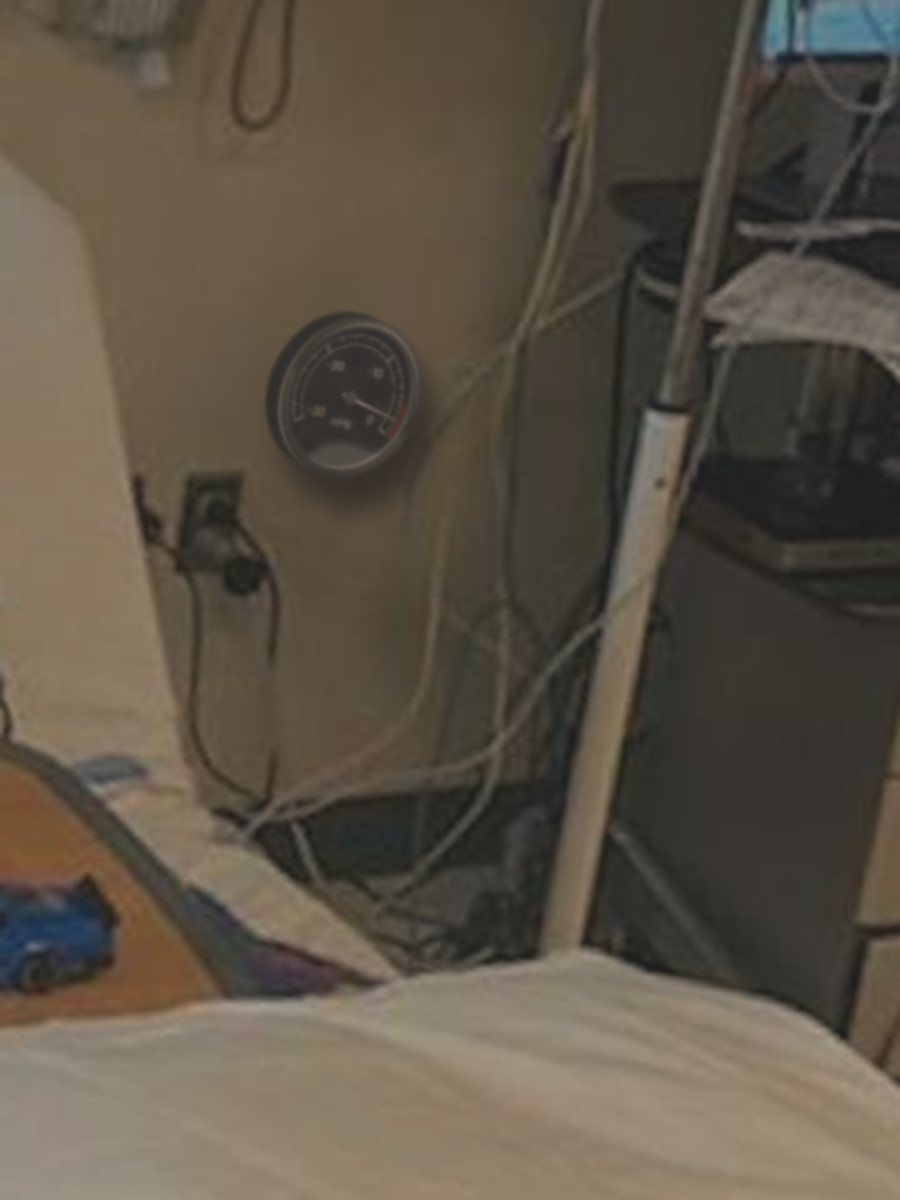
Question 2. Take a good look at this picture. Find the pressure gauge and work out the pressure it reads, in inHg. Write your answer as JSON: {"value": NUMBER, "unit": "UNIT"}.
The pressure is {"value": -2, "unit": "inHg"}
